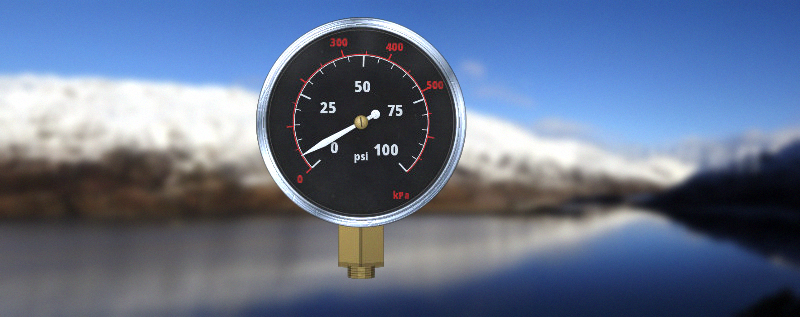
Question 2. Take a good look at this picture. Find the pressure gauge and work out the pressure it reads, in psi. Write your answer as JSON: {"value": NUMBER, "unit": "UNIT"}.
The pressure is {"value": 5, "unit": "psi"}
